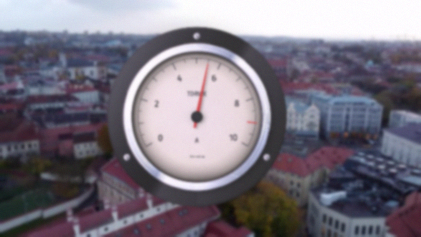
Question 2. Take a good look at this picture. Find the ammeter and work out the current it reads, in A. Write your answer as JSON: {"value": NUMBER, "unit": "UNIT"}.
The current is {"value": 5.5, "unit": "A"}
